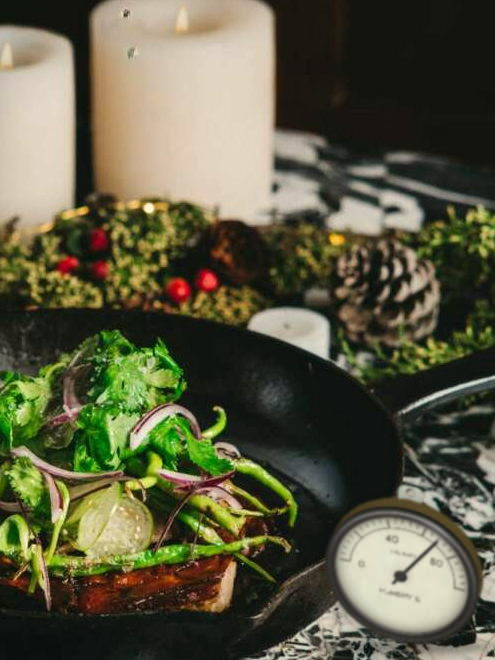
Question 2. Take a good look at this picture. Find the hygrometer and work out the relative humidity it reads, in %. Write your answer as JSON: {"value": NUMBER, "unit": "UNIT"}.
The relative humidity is {"value": 68, "unit": "%"}
